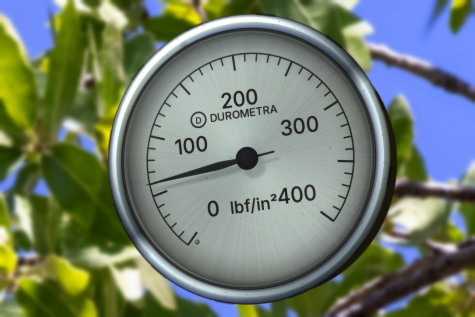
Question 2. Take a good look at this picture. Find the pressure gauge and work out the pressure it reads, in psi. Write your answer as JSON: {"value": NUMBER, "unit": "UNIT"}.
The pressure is {"value": 60, "unit": "psi"}
